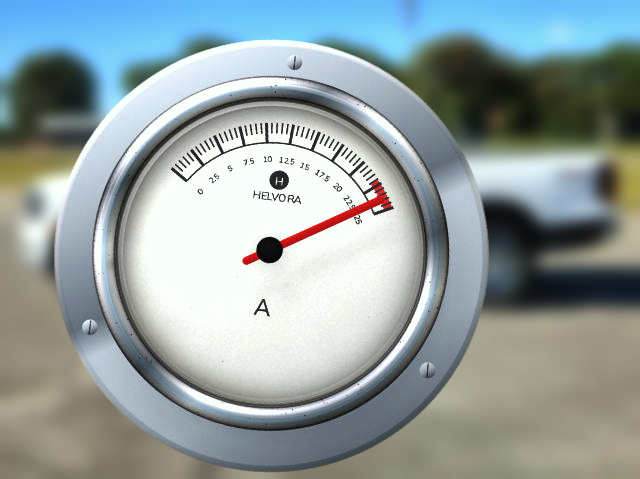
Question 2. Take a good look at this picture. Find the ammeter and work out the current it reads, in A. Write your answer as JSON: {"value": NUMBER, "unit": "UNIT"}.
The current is {"value": 24, "unit": "A"}
